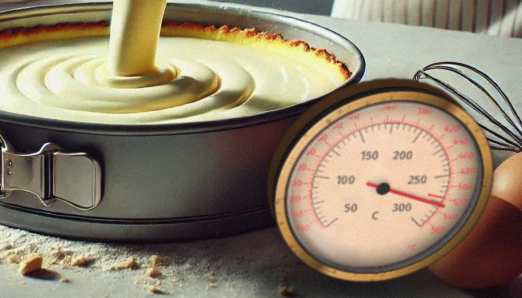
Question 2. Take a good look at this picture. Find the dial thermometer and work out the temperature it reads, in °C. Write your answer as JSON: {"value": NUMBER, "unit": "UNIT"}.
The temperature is {"value": 275, "unit": "°C"}
